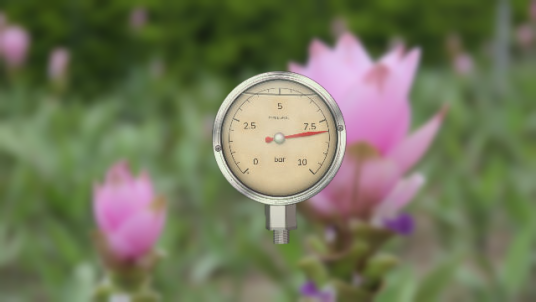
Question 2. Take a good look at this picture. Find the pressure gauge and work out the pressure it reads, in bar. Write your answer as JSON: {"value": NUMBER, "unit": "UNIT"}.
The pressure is {"value": 8, "unit": "bar"}
